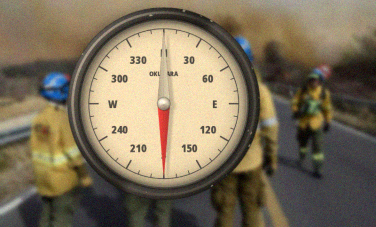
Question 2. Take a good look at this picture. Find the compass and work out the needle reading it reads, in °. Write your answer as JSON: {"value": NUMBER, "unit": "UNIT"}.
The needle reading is {"value": 180, "unit": "°"}
